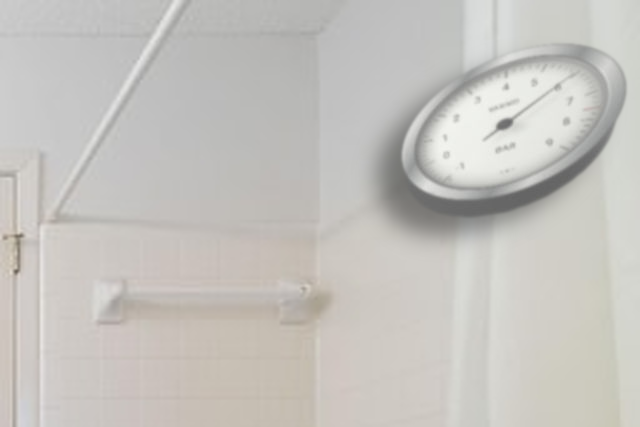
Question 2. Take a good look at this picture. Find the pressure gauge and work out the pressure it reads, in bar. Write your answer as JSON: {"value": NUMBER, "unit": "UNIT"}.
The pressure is {"value": 6, "unit": "bar"}
